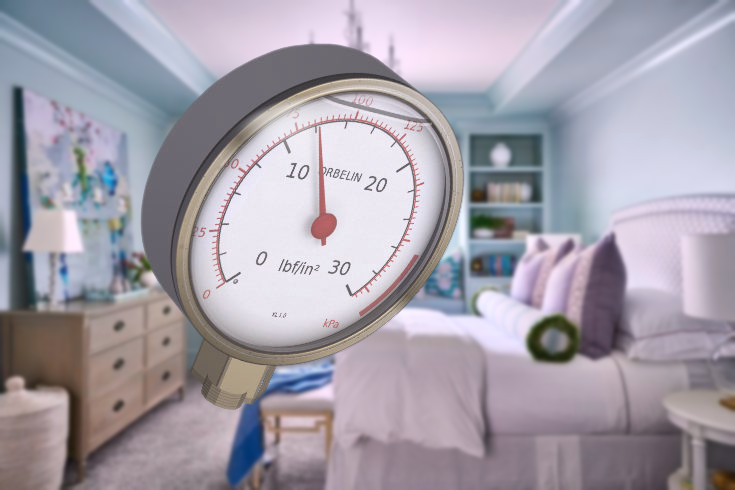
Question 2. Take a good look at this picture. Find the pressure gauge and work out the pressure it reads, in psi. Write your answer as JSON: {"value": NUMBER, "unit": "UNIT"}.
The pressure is {"value": 12, "unit": "psi"}
